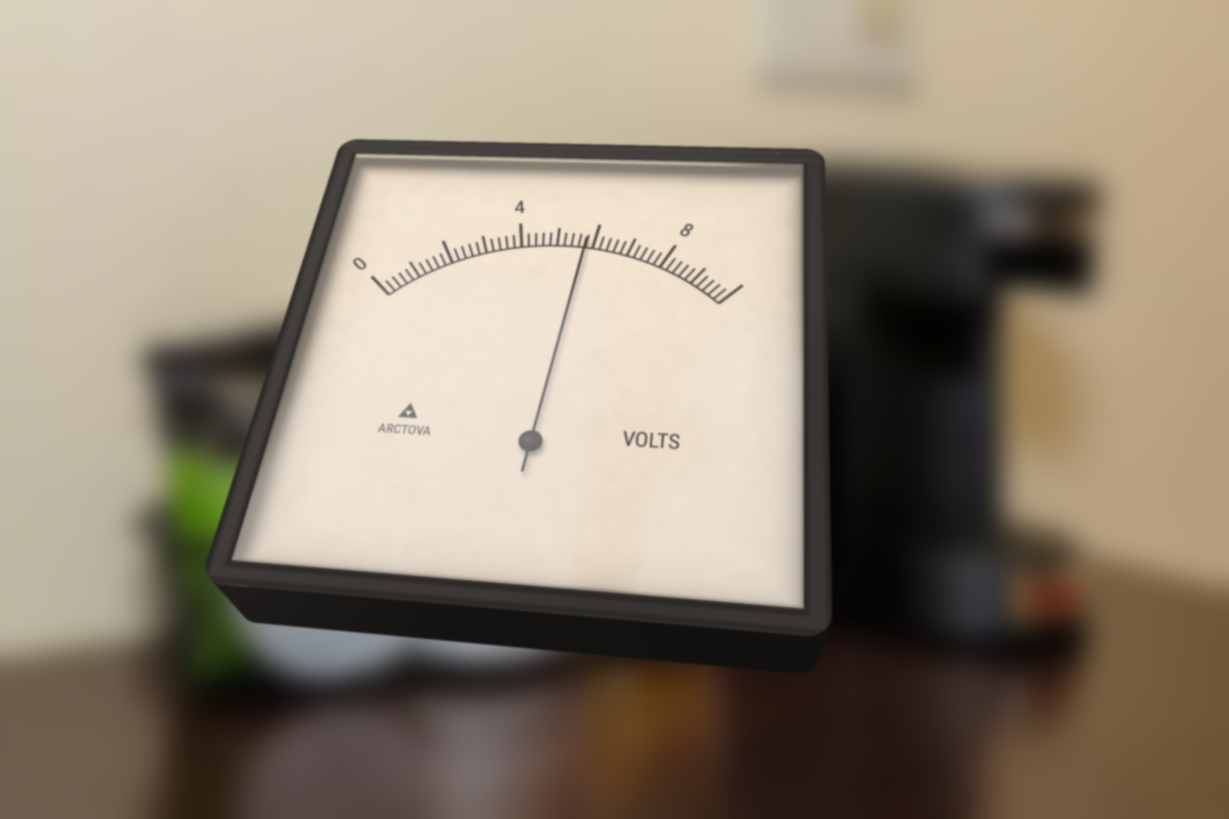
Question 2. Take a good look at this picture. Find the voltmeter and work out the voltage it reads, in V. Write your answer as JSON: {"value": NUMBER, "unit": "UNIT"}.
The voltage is {"value": 5.8, "unit": "V"}
